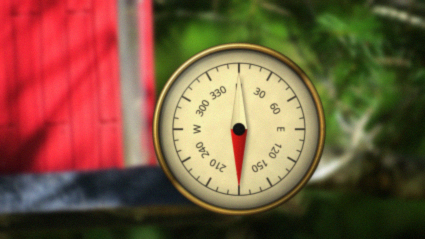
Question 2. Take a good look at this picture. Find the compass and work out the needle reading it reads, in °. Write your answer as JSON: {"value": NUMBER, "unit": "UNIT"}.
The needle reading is {"value": 180, "unit": "°"}
